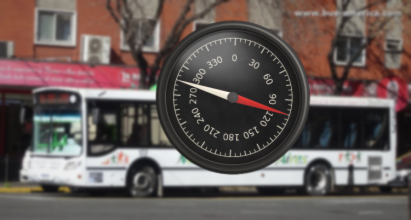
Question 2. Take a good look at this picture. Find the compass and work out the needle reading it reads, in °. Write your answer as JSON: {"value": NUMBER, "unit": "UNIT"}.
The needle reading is {"value": 105, "unit": "°"}
